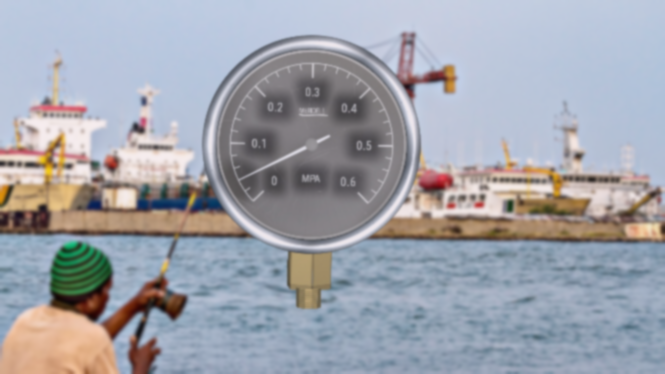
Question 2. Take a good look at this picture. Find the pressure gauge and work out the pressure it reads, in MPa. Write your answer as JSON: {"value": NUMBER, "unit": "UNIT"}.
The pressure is {"value": 0.04, "unit": "MPa"}
